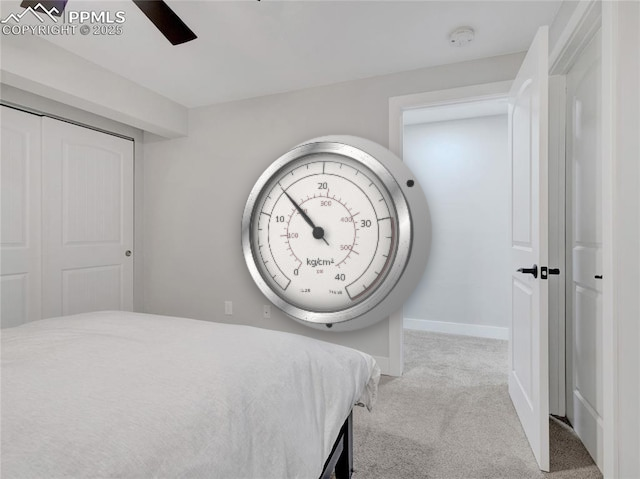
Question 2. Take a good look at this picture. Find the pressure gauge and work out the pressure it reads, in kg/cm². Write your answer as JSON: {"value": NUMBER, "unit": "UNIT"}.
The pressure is {"value": 14, "unit": "kg/cm²"}
